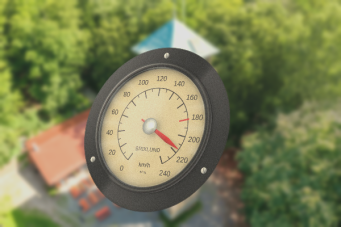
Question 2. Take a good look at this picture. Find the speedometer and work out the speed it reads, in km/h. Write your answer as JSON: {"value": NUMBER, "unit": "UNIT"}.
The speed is {"value": 215, "unit": "km/h"}
